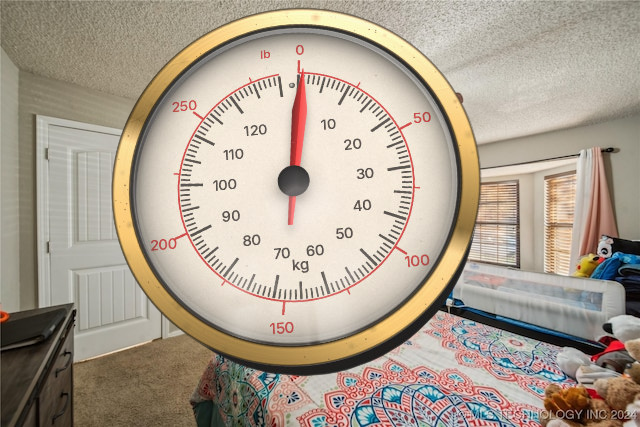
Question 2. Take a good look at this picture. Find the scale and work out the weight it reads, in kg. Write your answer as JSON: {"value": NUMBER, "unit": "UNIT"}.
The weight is {"value": 1, "unit": "kg"}
